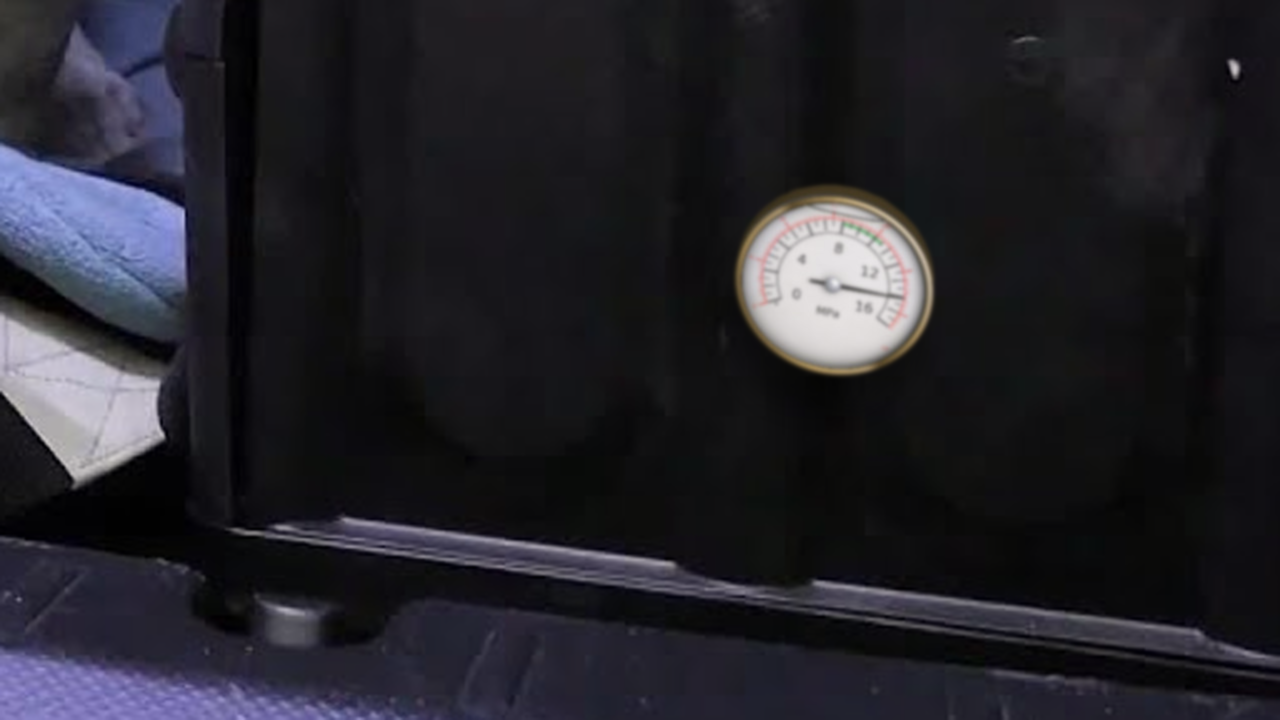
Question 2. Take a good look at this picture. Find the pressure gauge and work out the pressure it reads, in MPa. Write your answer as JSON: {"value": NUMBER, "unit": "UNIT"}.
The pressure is {"value": 14, "unit": "MPa"}
